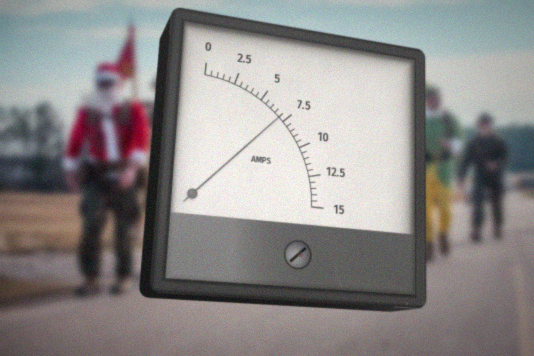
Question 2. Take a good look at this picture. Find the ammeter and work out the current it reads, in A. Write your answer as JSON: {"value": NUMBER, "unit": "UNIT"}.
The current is {"value": 7, "unit": "A"}
